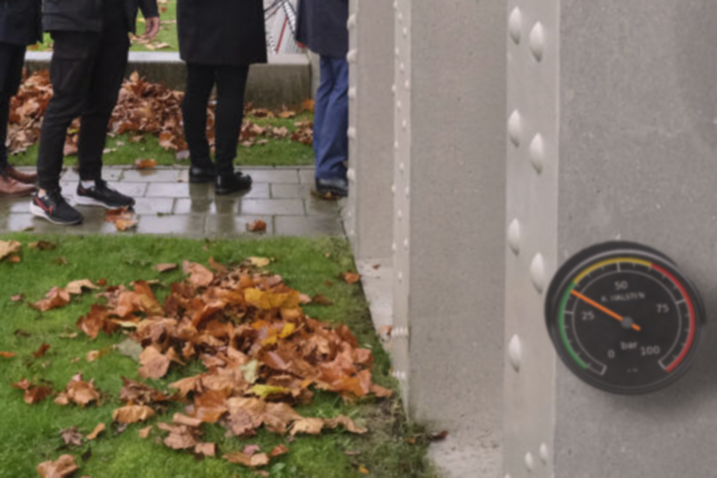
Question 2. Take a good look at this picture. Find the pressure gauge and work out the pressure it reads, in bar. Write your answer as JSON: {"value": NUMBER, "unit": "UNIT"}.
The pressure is {"value": 32.5, "unit": "bar"}
